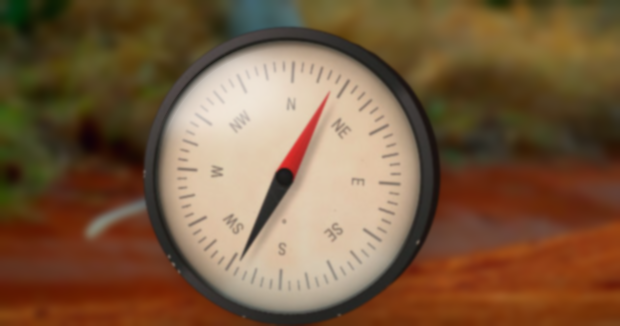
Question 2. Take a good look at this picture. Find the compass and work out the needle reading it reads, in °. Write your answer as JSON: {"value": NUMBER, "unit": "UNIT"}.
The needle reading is {"value": 25, "unit": "°"}
